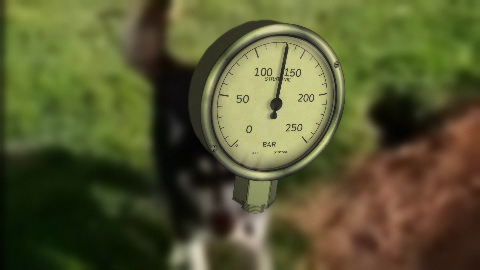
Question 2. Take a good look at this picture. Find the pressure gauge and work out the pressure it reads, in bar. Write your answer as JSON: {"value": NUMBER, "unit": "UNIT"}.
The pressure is {"value": 130, "unit": "bar"}
